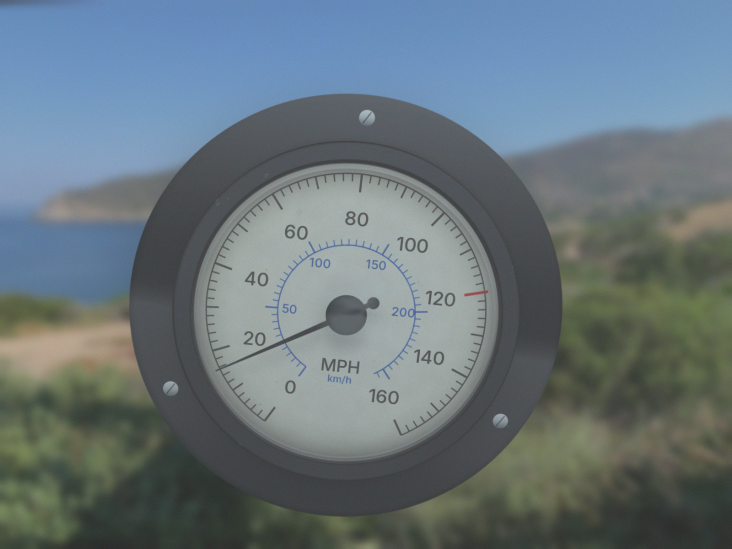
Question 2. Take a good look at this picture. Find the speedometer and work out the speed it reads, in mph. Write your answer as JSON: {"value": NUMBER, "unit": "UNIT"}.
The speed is {"value": 16, "unit": "mph"}
